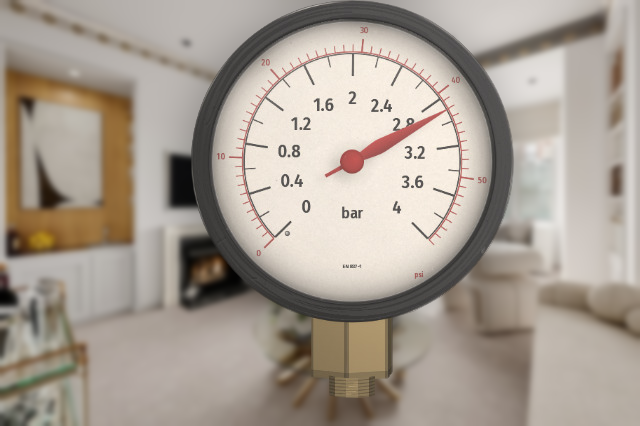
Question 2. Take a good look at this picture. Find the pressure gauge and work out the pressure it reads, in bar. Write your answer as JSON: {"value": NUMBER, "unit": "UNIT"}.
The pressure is {"value": 2.9, "unit": "bar"}
